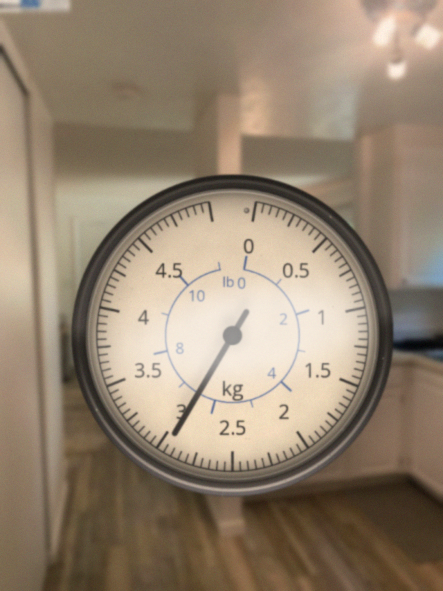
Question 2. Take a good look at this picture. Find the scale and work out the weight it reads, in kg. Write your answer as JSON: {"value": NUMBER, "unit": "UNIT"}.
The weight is {"value": 2.95, "unit": "kg"}
